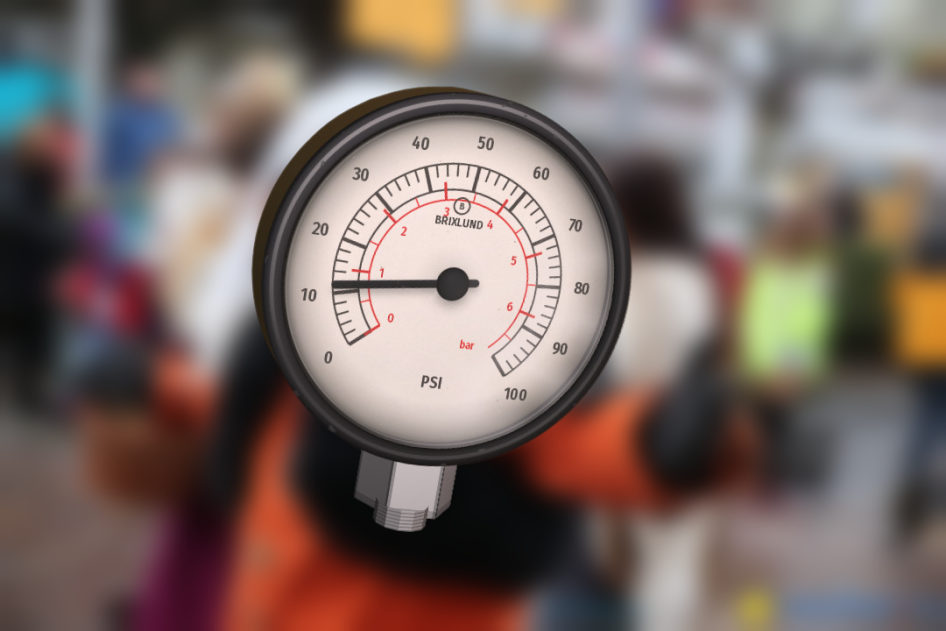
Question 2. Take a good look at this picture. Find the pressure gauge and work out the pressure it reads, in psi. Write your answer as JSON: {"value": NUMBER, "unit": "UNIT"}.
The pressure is {"value": 12, "unit": "psi"}
